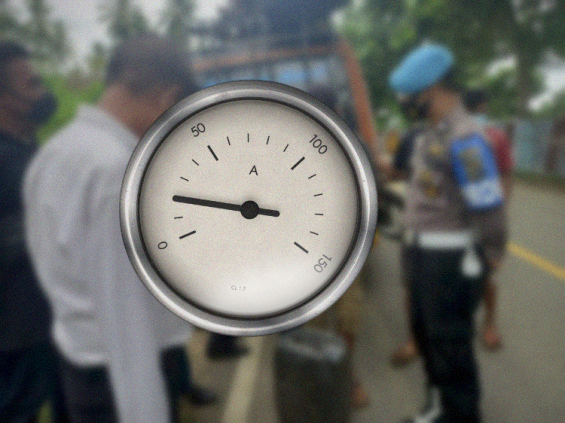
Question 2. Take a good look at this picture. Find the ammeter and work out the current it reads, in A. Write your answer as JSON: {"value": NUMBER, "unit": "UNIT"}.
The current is {"value": 20, "unit": "A"}
